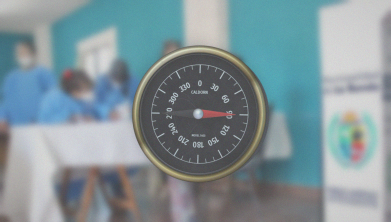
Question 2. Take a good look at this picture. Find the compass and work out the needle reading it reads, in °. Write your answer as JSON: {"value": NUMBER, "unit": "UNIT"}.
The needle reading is {"value": 90, "unit": "°"}
